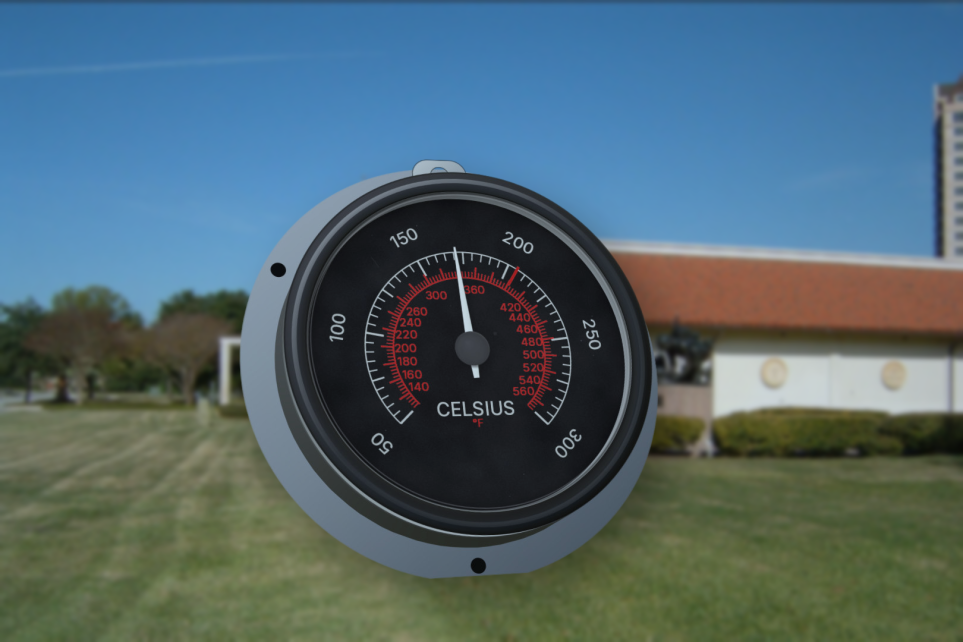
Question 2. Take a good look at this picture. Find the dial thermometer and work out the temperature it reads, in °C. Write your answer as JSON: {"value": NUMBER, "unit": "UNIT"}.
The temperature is {"value": 170, "unit": "°C"}
